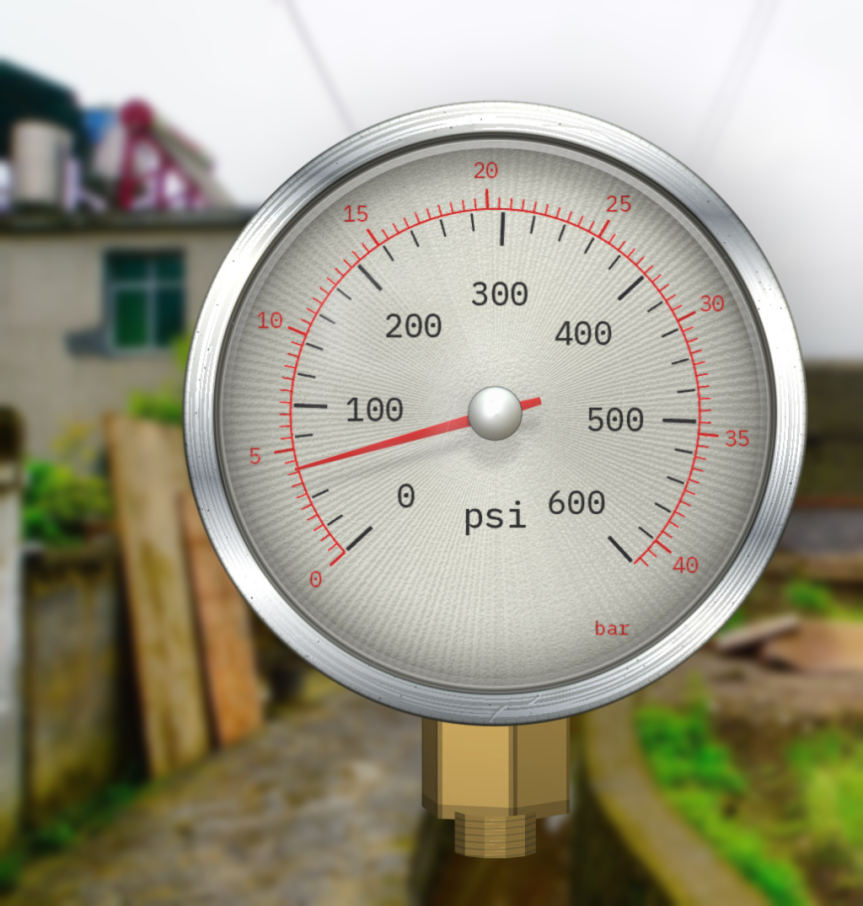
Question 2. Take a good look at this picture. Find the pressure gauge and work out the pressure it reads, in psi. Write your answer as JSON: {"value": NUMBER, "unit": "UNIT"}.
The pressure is {"value": 60, "unit": "psi"}
